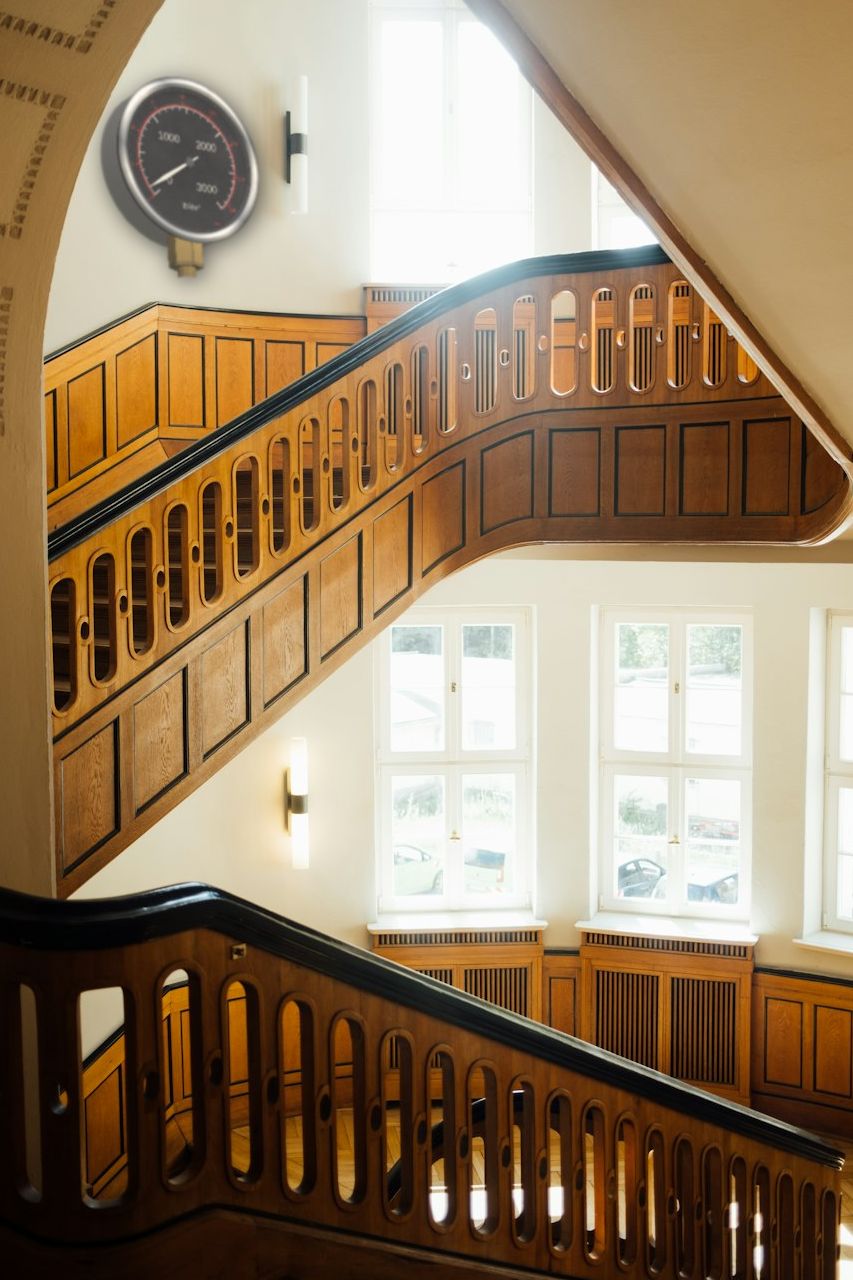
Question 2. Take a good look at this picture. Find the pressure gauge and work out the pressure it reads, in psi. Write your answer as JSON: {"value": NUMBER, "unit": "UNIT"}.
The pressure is {"value": 100, "unit": "psi"}
